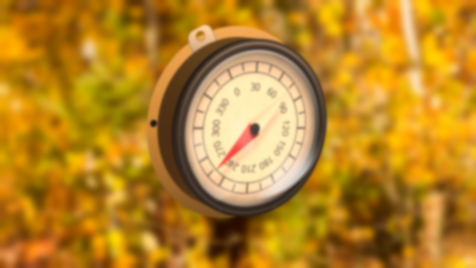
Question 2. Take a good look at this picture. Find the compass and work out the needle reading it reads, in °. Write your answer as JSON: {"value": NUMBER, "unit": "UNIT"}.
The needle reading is {"value": 255, "unit": "°"}
